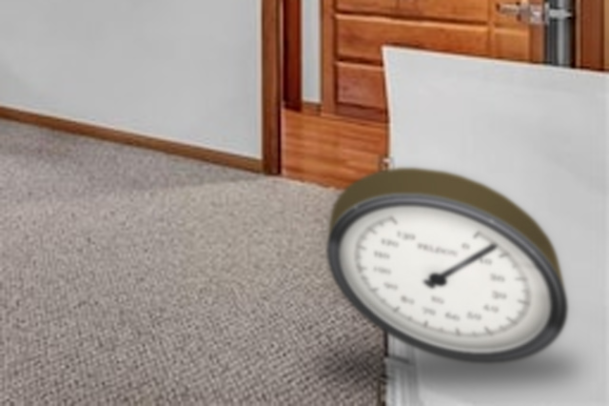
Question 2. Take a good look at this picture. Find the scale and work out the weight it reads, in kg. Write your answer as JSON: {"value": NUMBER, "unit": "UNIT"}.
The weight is {"value": 5, "unit": "kg"}
